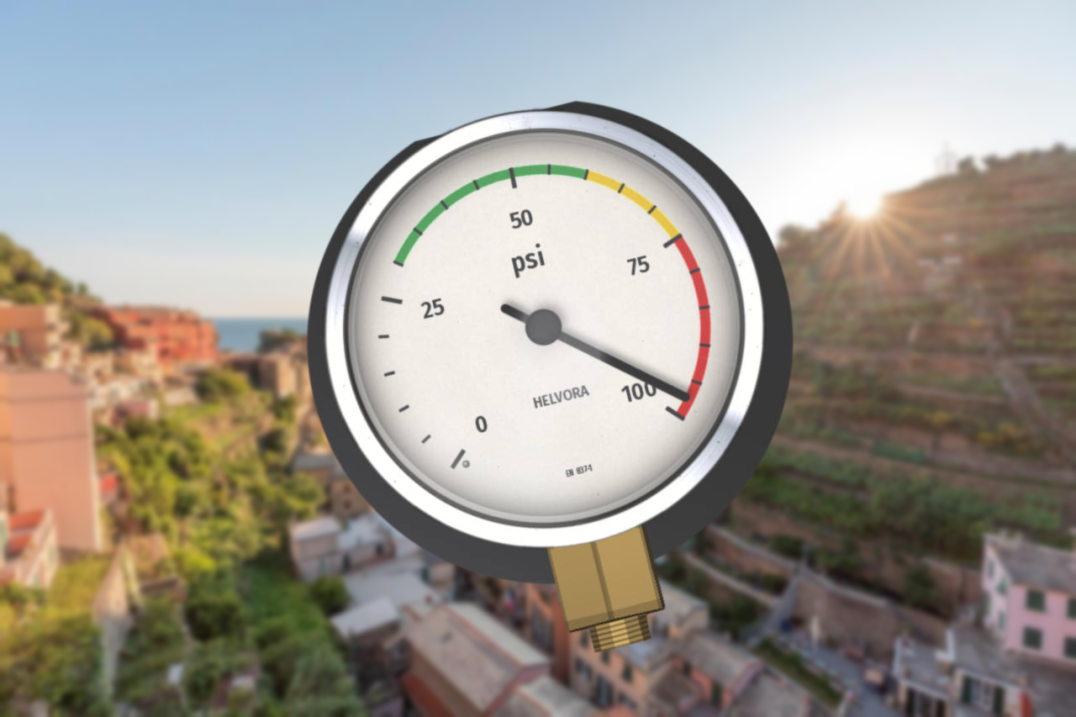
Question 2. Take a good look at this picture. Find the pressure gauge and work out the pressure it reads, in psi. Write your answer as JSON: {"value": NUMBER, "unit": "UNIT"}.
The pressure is {"value": 97.5, "unit": "psi"}
